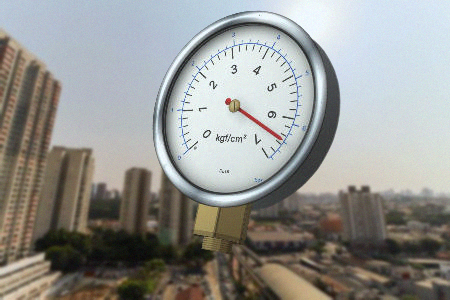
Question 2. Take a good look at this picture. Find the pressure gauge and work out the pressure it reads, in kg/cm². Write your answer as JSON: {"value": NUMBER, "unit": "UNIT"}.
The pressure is {"value": 6.5, "unit": "kg/cm²"}
